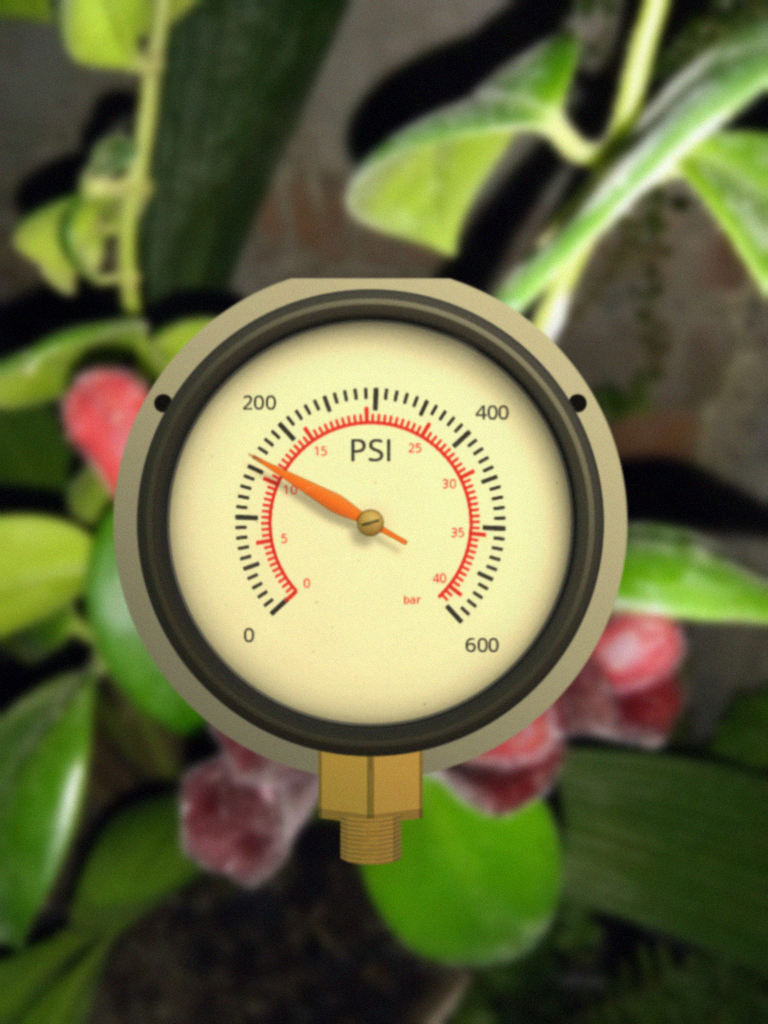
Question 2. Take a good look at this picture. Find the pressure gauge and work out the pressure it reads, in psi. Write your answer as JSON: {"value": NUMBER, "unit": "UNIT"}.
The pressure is {"value": 160, "unit": "psi"}
